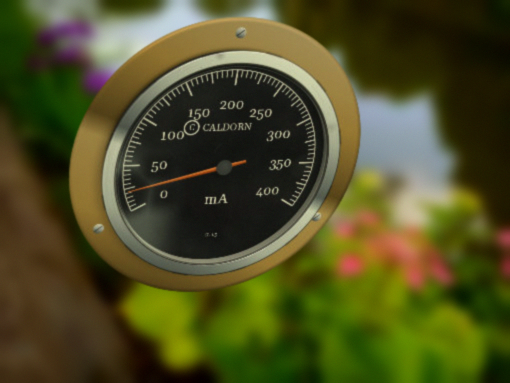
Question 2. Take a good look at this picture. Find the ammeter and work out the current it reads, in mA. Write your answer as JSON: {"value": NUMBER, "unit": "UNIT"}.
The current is {"value": 25, "unit": "mA"}
